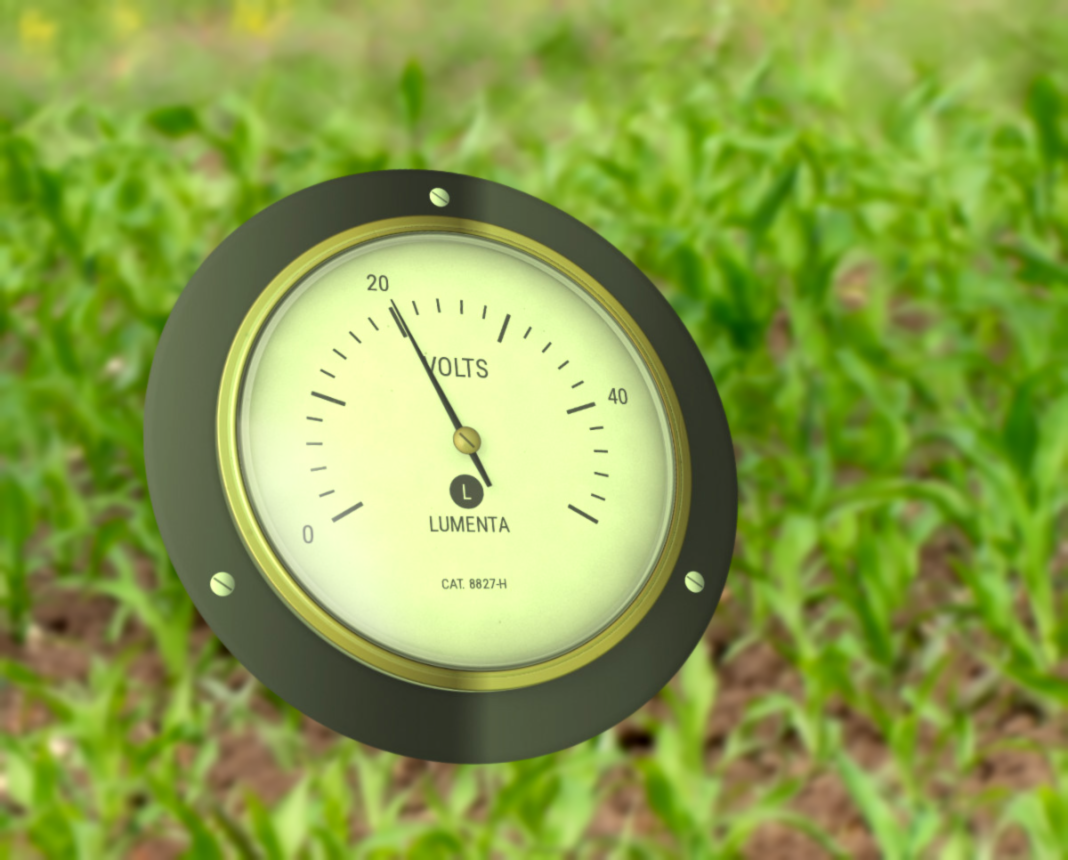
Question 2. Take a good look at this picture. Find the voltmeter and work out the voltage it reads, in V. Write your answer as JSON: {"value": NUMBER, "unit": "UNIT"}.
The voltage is {"value": 20, "unit": "V"}
